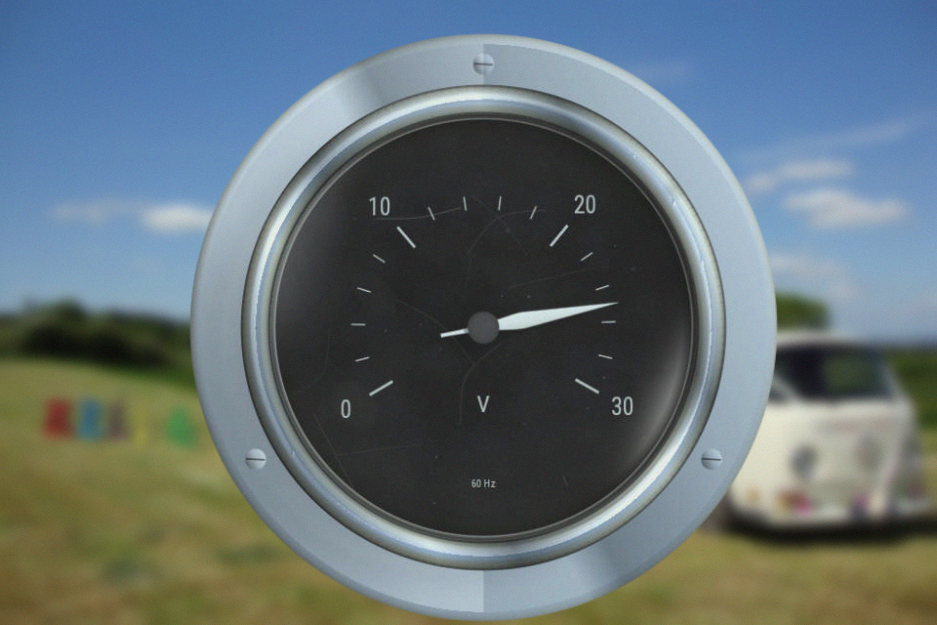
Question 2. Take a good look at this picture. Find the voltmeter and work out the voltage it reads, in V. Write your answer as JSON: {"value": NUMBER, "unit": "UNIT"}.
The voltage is {"value": 25, "unit": "V"}
